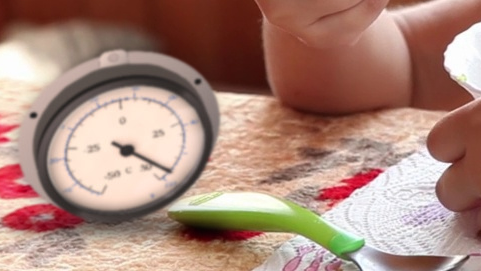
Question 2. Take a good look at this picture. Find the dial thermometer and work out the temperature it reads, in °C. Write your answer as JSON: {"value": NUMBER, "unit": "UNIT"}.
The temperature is {"value": 45, "unit": "°C"}
